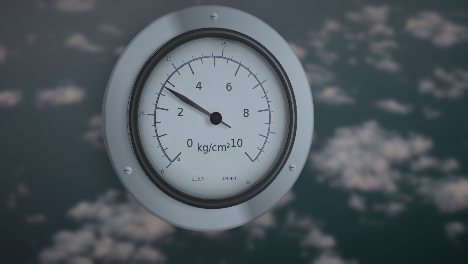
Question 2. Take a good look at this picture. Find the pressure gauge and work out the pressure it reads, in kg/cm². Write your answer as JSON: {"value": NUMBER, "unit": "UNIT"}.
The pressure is {"value": 2.75, "unit": "kg/cm²"}
